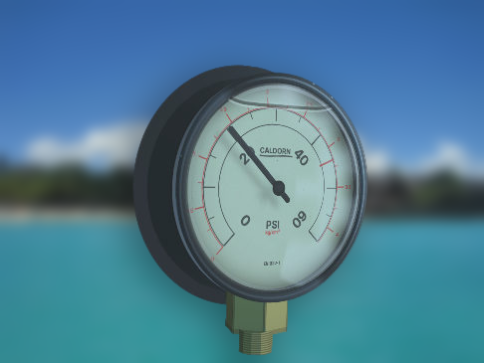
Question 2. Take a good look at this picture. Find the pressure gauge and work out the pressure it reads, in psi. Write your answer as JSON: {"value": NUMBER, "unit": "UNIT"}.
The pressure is {"value": 20, "unit": "psi"}
